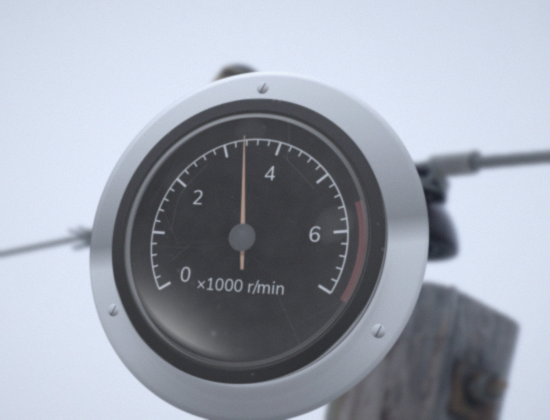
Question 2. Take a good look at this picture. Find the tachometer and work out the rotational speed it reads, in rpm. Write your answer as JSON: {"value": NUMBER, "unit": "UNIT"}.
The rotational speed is {"value": 3400, "unit": "rpm"}
